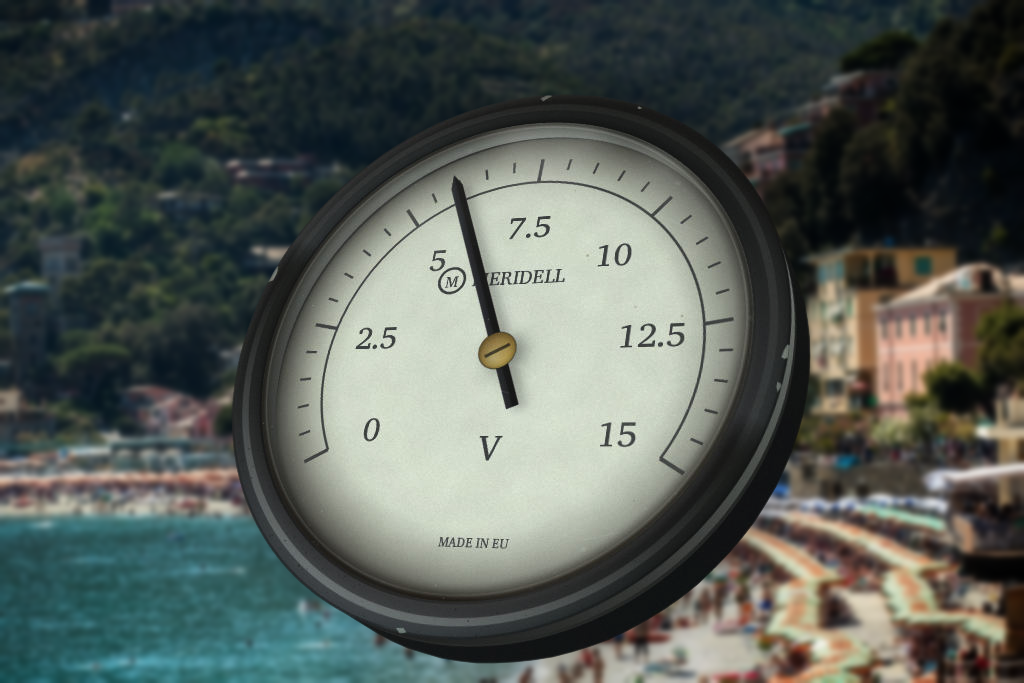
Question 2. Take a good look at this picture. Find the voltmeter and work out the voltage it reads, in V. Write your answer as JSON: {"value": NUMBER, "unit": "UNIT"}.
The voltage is {"value": 6, "unit": "V"}
